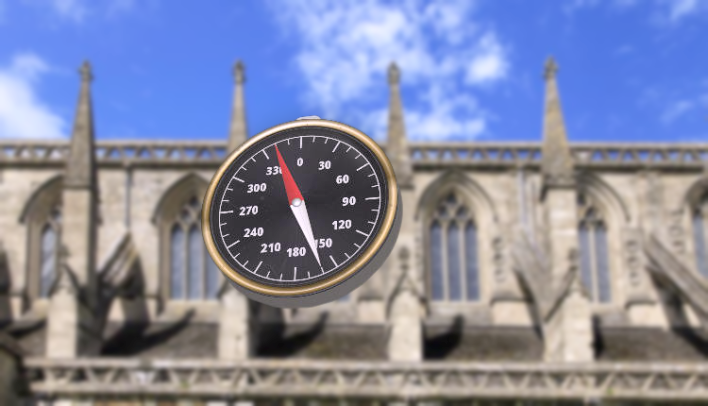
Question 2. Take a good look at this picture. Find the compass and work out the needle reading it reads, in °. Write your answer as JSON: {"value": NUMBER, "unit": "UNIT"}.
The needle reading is {"value": 340, "unit": "°"}
